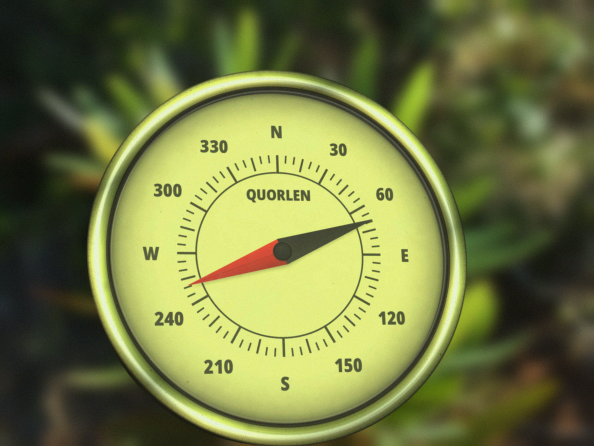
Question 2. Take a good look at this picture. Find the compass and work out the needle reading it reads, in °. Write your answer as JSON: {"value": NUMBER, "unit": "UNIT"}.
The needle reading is {"value": 250, "unit": "°"}
